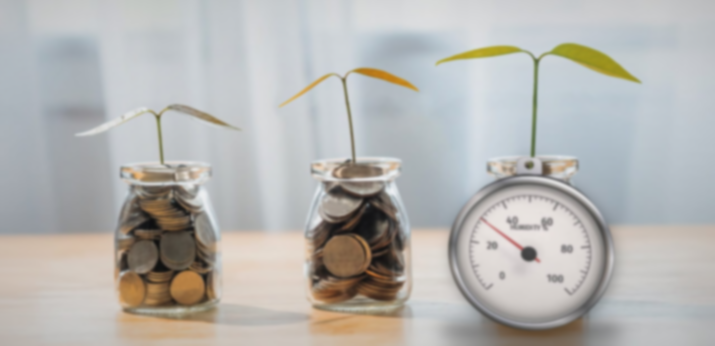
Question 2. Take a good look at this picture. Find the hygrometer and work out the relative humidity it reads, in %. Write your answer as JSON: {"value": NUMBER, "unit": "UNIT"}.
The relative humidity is {"value": 30, "unit": "%"}
